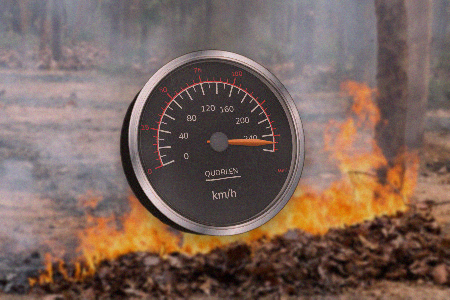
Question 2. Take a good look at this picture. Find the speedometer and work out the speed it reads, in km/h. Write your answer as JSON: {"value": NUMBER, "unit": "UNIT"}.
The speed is {"value": 250, "unit": "km/h"}
